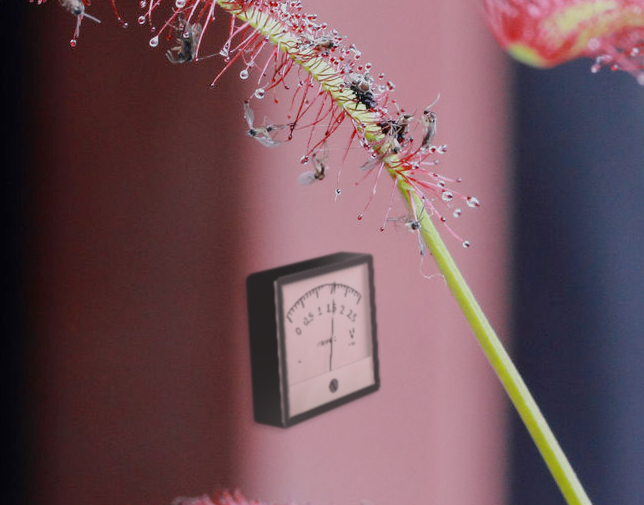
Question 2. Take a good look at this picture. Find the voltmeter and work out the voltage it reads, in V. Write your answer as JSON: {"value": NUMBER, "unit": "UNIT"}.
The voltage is {"value": 1.5, "unit": "V"}
